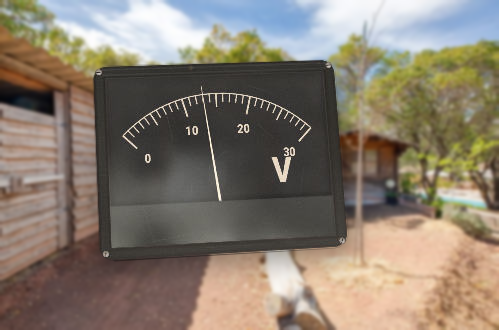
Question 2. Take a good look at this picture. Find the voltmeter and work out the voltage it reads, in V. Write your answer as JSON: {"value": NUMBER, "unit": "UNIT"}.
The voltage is {"value": 13, "unit": "V"}
